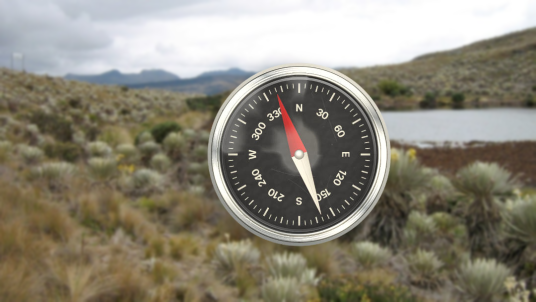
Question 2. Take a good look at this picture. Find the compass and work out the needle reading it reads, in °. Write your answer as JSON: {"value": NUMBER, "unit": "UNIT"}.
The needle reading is {"value": 340, "unit": "°"}
